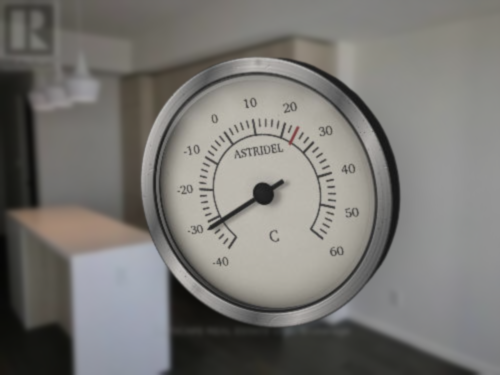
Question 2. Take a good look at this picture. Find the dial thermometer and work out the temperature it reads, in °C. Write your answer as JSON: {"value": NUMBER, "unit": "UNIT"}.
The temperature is {"value": -32, "unit": "°C"}
